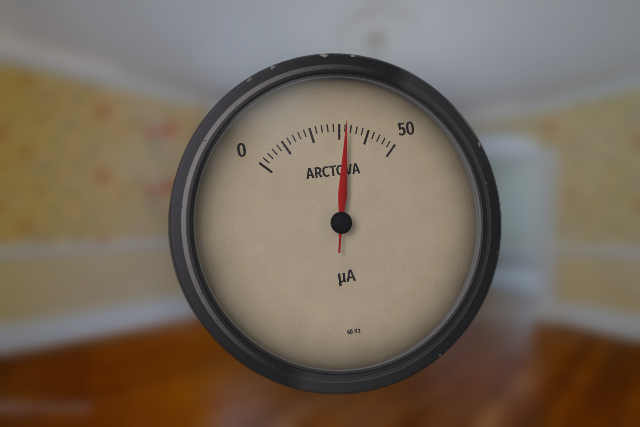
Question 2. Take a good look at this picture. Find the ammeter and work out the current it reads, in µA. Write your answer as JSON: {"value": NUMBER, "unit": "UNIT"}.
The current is {"value": 32, "unit": "µA"}
